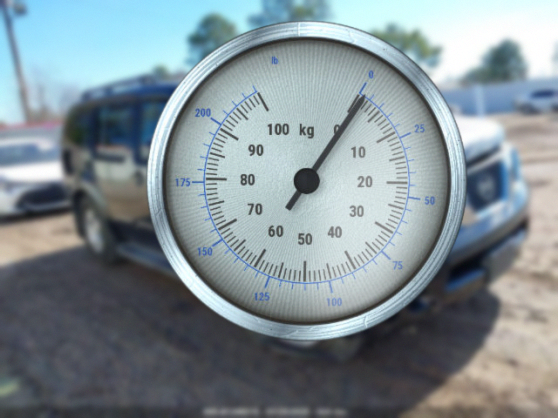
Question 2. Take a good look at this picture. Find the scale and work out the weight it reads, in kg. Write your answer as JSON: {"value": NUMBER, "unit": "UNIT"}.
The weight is {"value": 1, "unit": "kg"}
